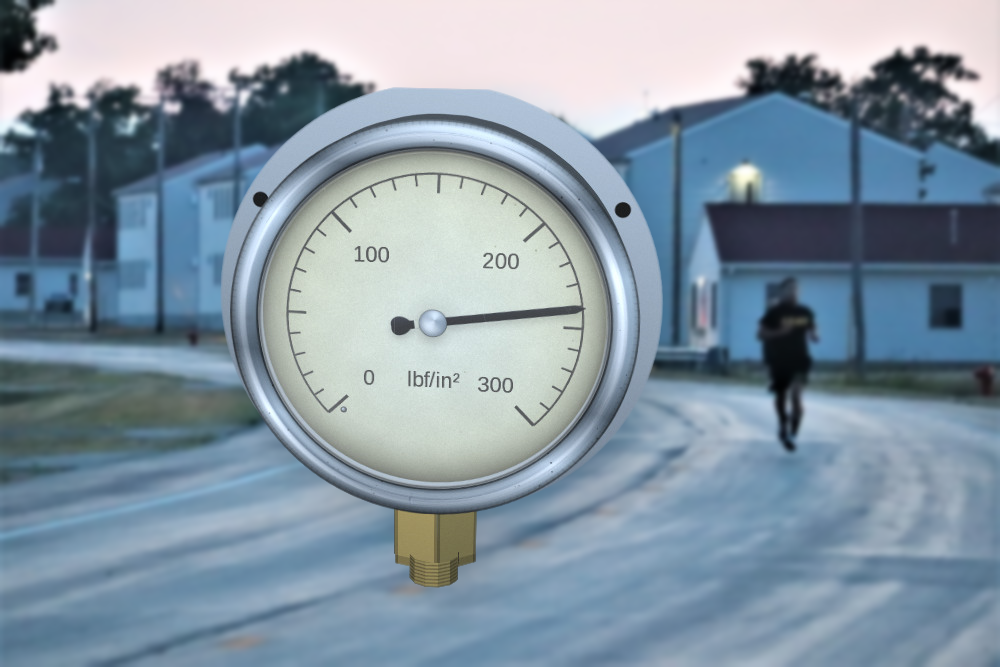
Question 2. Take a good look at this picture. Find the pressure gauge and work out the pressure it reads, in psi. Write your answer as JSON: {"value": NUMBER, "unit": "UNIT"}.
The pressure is {"value": 240, "unit": "psi"}
